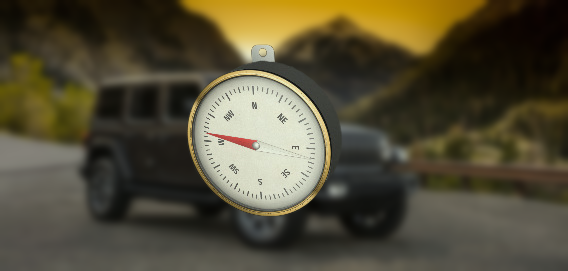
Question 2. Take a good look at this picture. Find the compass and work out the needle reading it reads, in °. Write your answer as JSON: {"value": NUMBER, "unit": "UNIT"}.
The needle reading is {"value": 280, "unit": "°"}
